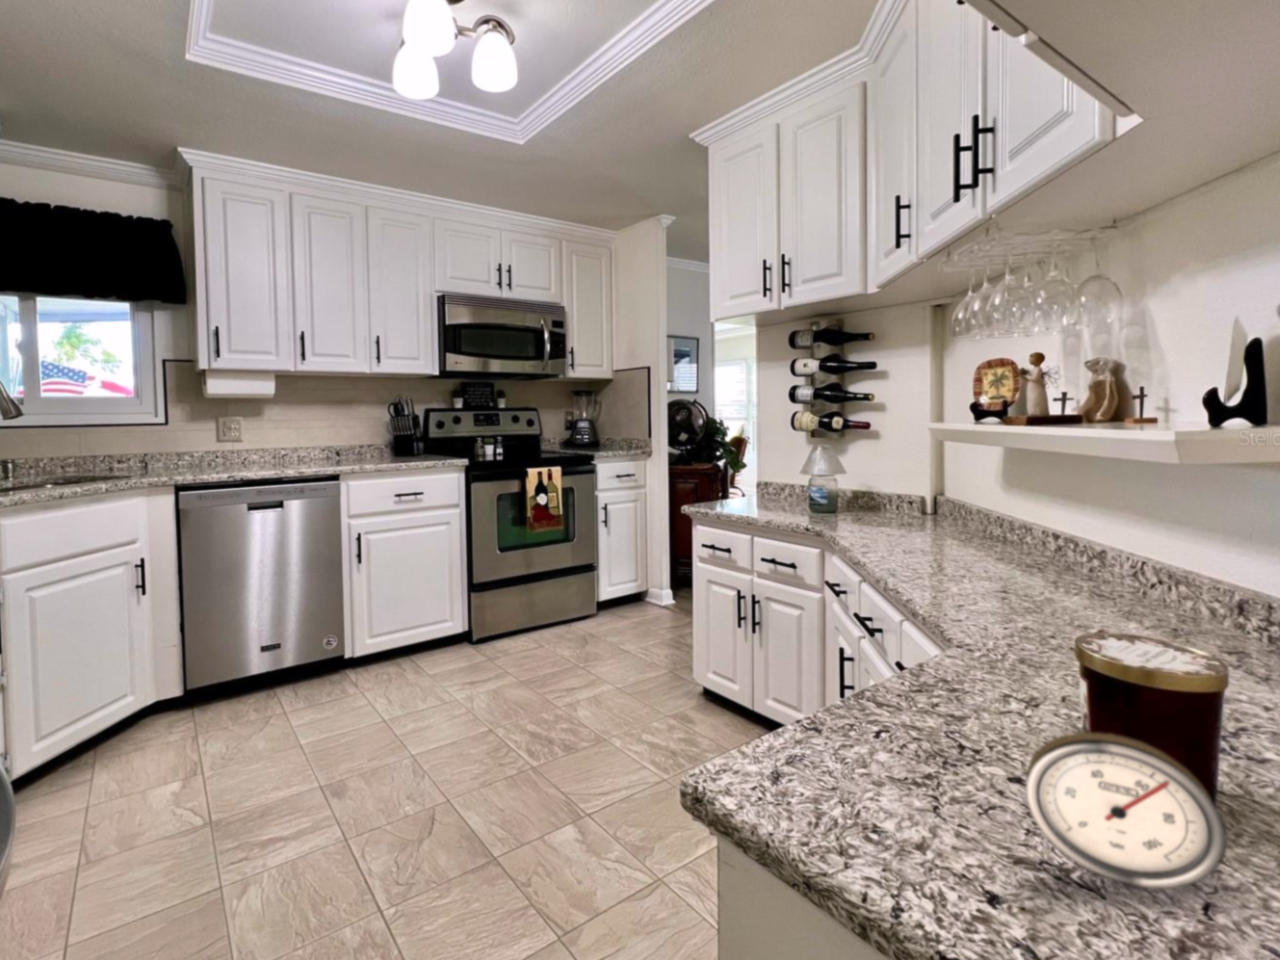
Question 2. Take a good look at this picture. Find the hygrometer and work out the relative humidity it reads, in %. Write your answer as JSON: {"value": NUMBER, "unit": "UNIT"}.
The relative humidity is {"value": 64, "unit": "%"}
